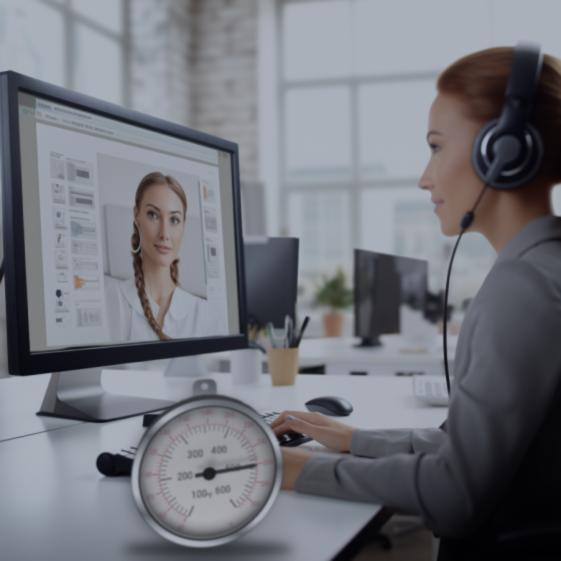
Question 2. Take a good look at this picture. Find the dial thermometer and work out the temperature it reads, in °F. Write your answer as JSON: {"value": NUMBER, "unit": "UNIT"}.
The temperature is {"value": 500, "unit": "°F"}
